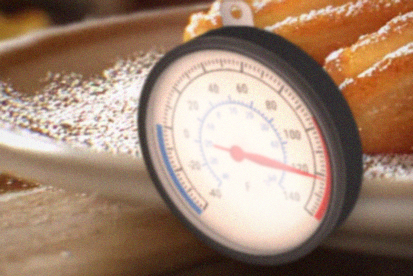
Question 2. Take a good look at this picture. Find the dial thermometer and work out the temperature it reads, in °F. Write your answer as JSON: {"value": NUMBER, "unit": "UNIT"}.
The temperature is {"value": 120, "unit": "°F"}
